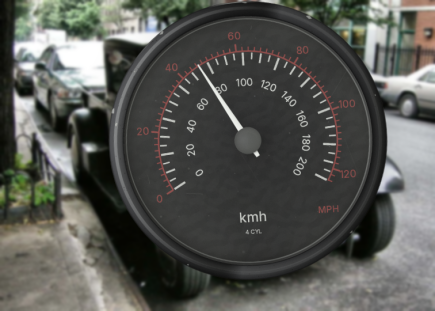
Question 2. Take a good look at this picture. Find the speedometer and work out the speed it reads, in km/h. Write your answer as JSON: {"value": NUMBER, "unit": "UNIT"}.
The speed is {"value": 75, "unit": "km/h"}
